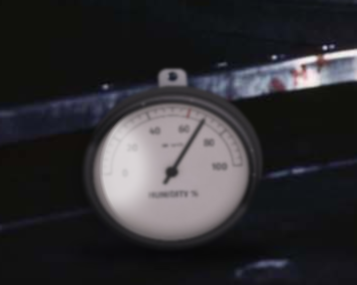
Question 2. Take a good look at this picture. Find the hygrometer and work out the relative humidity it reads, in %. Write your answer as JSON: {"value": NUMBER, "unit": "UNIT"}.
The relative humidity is {"value": 68, "unit": "%"}
